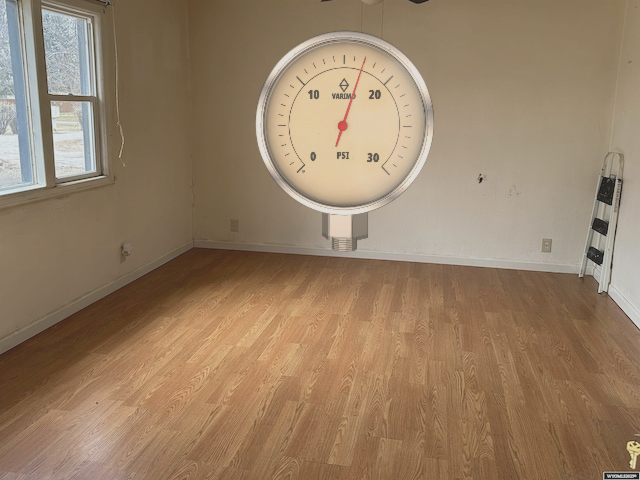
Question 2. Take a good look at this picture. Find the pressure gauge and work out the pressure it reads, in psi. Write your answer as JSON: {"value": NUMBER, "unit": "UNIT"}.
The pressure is {"value": 17, "unit": "psi"}
